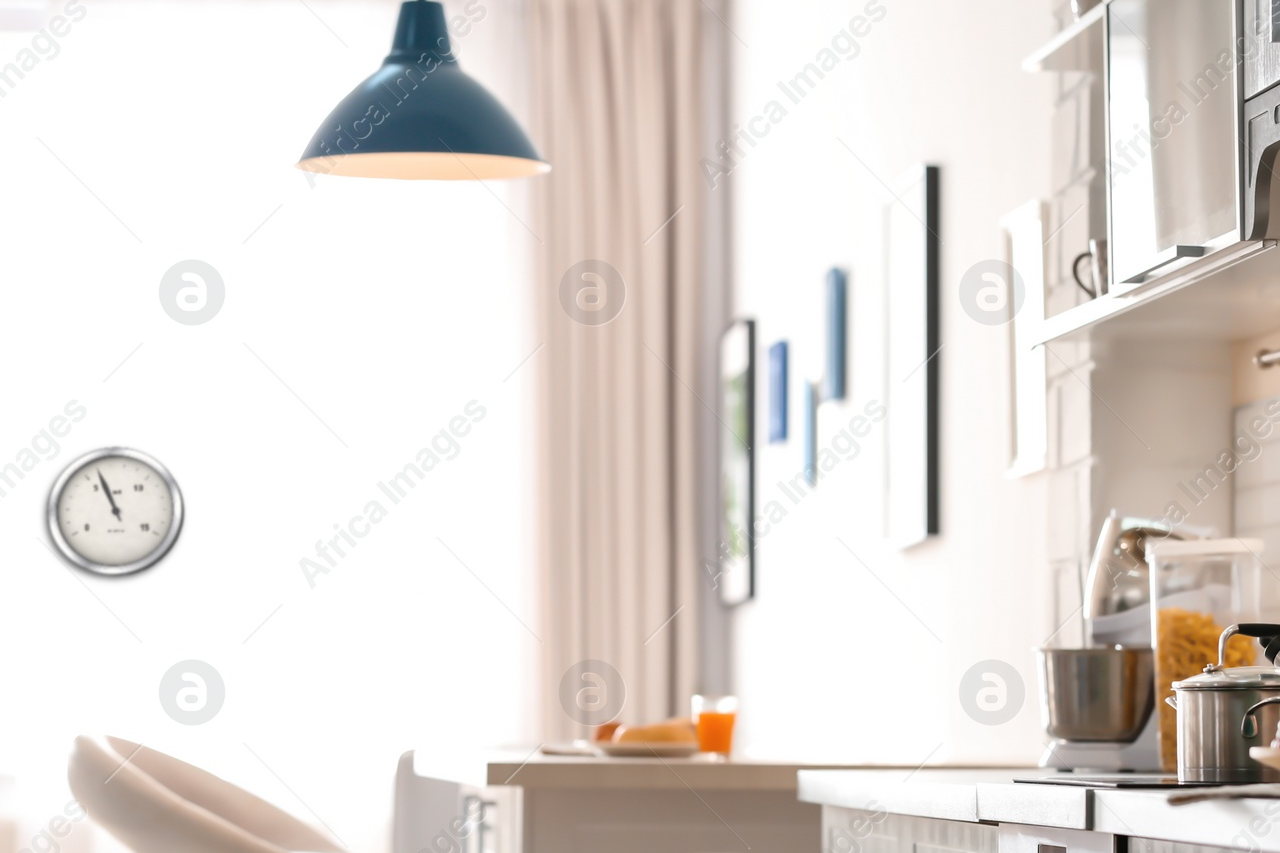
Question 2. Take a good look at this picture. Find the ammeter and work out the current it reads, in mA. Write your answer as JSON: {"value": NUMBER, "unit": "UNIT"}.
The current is {"value": 6, "unit": "mA"}
